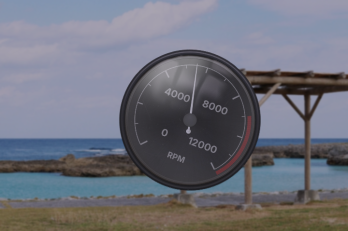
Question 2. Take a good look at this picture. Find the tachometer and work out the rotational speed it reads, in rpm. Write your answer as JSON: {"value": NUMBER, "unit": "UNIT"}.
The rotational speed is {"value": 5500, "unit": "rpm"}
